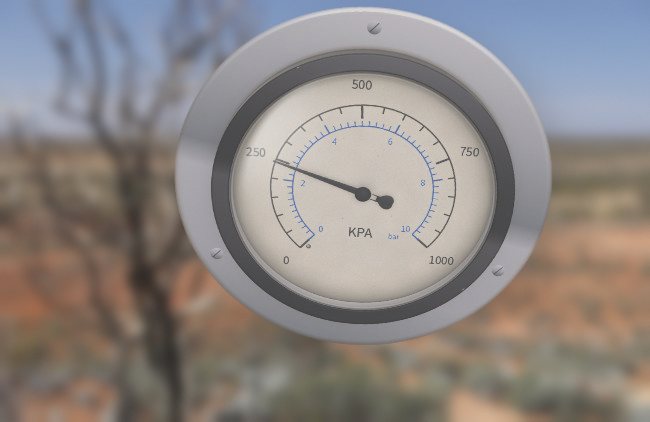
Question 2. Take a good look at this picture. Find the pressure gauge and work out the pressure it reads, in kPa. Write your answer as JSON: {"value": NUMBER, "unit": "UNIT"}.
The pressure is {"value": 250, "unit": "kPa"}
